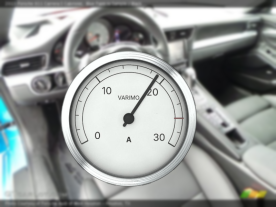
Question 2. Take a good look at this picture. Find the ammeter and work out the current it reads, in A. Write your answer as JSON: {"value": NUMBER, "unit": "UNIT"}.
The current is {"value": 19, "unit": "A"}
